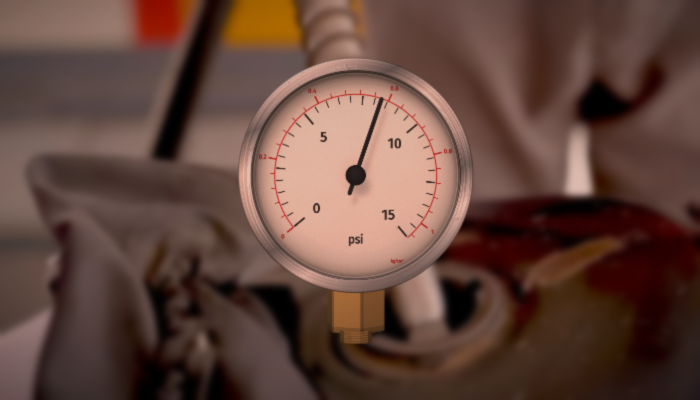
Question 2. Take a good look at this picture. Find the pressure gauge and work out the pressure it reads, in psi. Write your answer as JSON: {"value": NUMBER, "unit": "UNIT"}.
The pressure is {"value": 8.25, "unit": "psi"}
